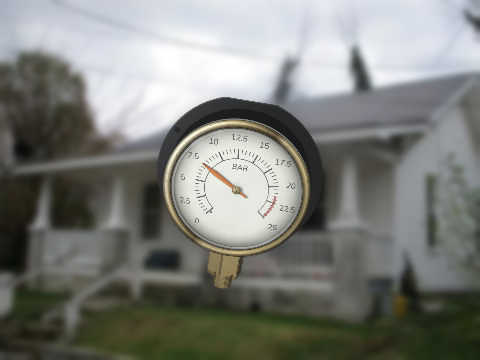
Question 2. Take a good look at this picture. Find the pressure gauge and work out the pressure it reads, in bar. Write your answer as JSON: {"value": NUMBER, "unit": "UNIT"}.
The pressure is {"value": 7.5, "unit": "bar"}
